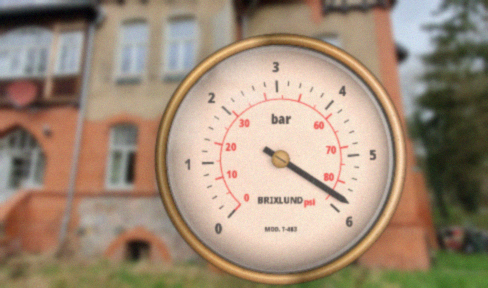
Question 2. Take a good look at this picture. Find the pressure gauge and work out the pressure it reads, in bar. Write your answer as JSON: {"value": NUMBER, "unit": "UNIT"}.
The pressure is {"value": 5.8, "unit": "bar"}
